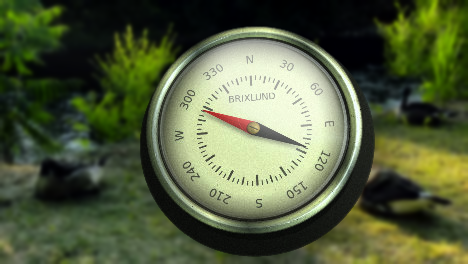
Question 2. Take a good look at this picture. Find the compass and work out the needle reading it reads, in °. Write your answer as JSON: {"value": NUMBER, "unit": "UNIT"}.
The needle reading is {"value": 295, "unit": "°"}
